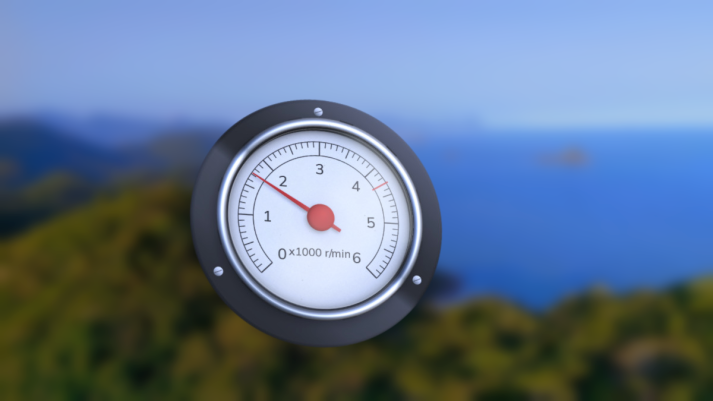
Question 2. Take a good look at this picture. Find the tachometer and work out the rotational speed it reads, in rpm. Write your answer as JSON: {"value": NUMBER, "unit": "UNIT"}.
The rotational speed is {"value": 1700, "unit": "rpm"}
